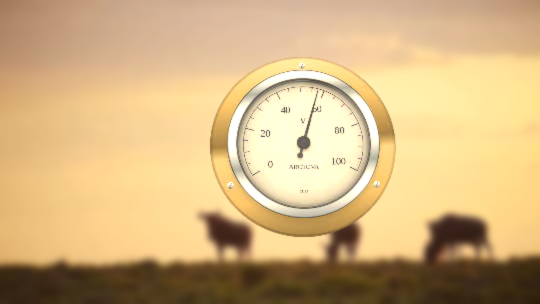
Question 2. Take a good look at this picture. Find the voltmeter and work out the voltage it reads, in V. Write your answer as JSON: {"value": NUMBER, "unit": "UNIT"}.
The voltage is {"value": 57.5, "unit": "V"}
